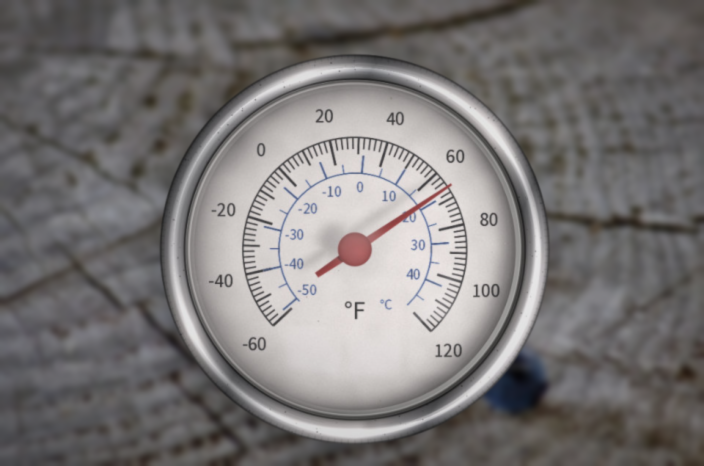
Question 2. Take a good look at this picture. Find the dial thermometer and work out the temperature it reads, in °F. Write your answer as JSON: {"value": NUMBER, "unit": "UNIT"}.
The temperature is {"value": 66, "unit": "°F"}
